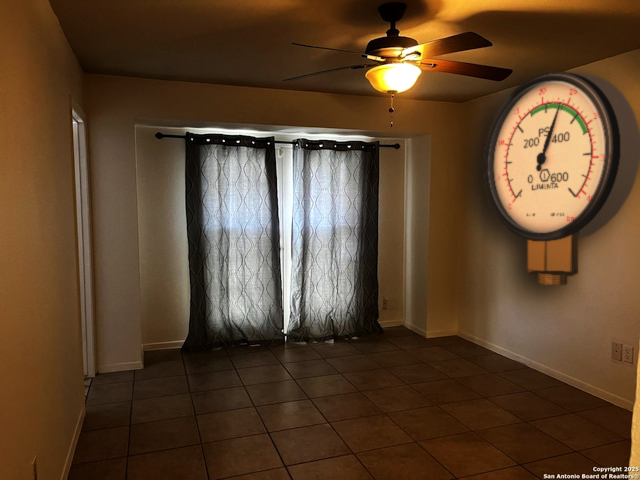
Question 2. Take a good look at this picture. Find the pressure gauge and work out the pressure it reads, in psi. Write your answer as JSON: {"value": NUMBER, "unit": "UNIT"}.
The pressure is {"value": 350, "unit": "psi"}
